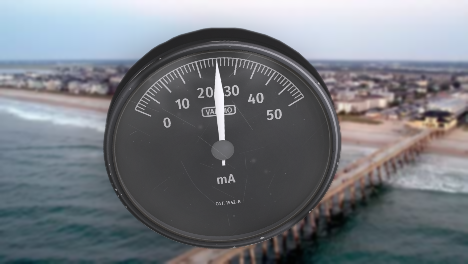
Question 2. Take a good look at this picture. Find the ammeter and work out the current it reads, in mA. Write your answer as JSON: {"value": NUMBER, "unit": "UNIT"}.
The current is {"value": 25, "unit": "mA"}
